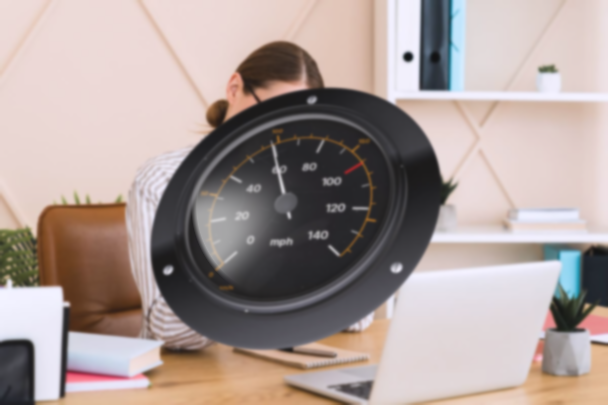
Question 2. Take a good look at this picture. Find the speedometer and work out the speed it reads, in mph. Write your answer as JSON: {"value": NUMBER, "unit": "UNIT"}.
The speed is {"value": 60, "unit": "mph"}
